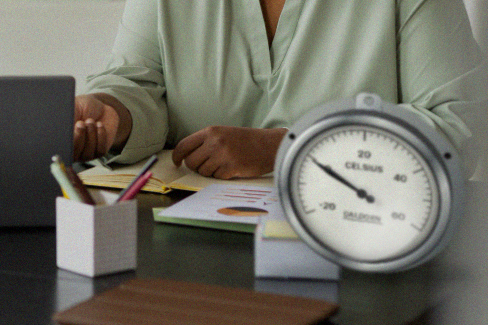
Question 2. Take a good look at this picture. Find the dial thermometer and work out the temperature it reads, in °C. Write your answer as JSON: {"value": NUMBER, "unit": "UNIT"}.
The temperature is {"value": 0, "unit": "°C"}
